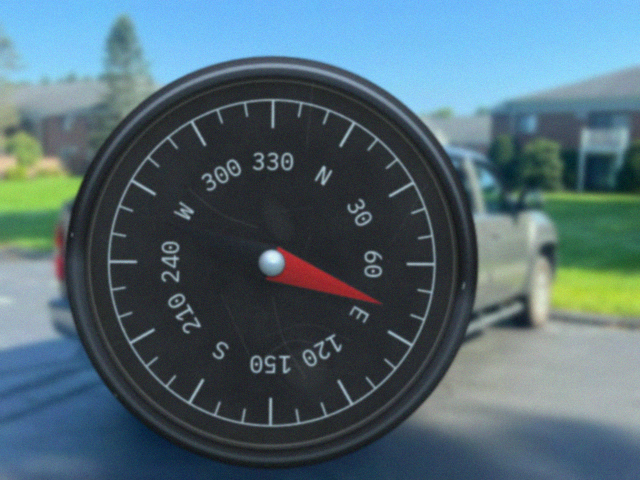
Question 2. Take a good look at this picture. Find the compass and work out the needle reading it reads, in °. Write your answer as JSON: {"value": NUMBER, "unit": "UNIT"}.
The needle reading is {"value": 80, "unit": "°"}
